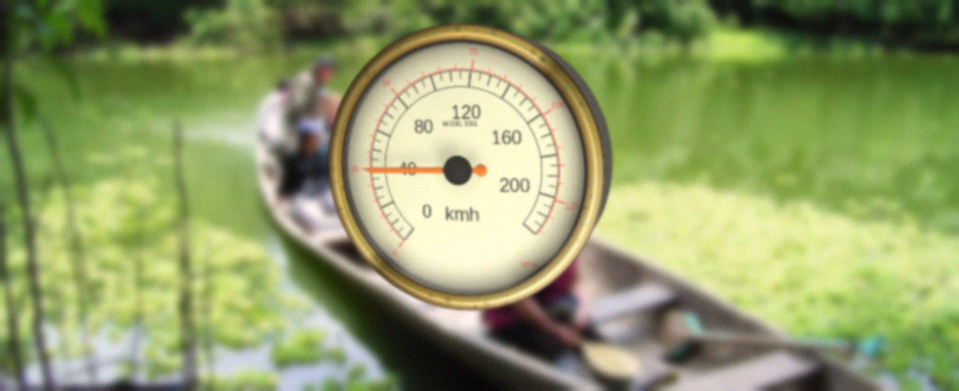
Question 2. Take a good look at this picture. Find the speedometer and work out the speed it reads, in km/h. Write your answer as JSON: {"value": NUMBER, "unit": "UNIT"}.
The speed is {"value": 40, "unit": "km/h"}
